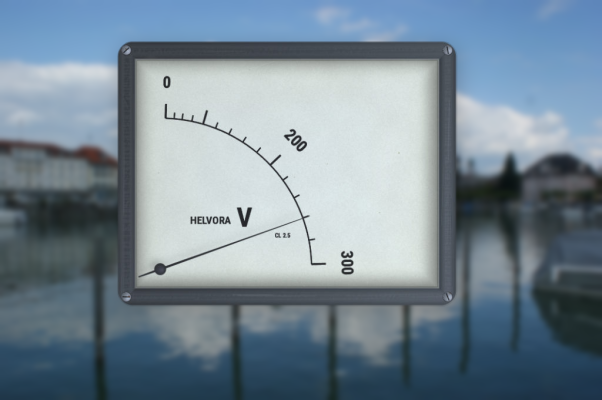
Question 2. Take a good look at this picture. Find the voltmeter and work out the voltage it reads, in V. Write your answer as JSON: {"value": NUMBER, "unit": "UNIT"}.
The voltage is {"value": 260, "unit": "V"}
